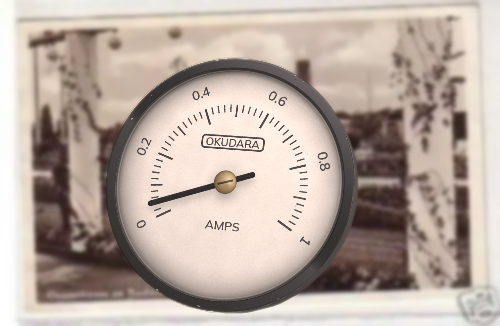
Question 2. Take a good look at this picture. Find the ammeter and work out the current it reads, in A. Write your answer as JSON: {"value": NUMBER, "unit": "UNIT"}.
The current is {"value": 0.04, "unit": "A"}
